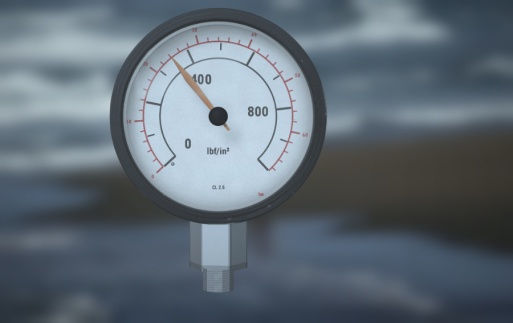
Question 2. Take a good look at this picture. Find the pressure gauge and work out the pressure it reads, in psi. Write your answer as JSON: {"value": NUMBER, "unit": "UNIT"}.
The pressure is {"value": 350, "unit": "psi"}
